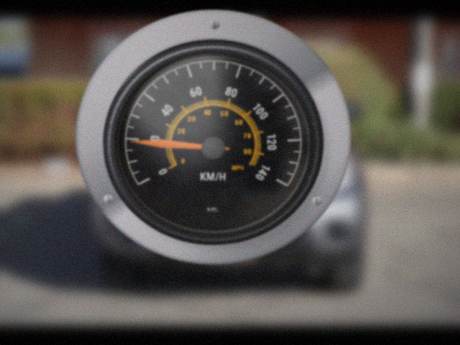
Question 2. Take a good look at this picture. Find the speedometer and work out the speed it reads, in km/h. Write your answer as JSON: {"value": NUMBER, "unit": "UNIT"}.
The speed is {"value": 20, "unit": "km/h"}
